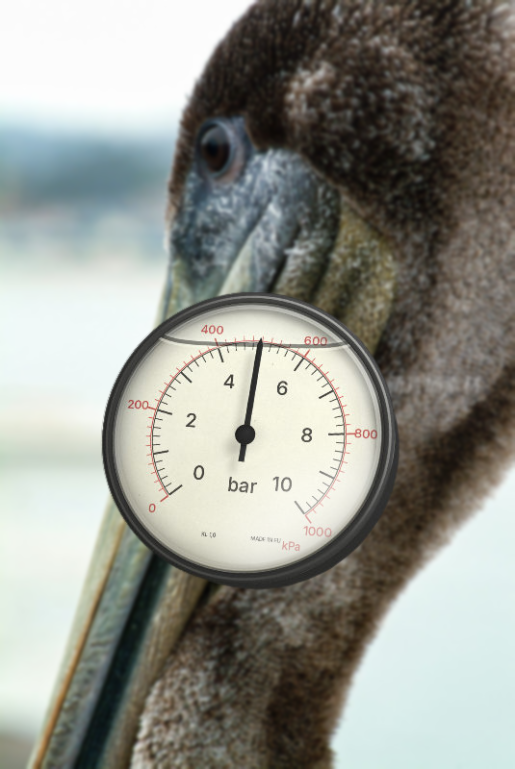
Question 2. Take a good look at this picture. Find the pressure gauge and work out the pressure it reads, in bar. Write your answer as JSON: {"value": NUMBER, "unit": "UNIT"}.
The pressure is {"value": 5, "unit": "bar"}
